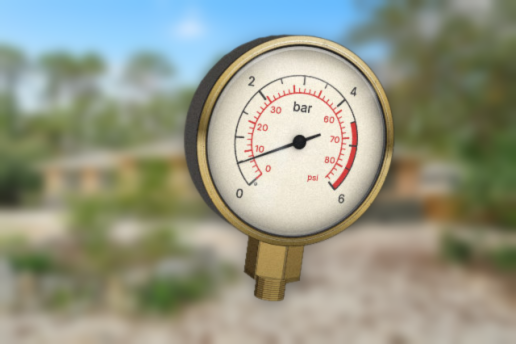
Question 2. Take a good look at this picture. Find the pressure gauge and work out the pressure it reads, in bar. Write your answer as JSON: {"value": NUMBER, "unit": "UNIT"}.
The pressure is {"value": 0.5, "unit": "bar"}
